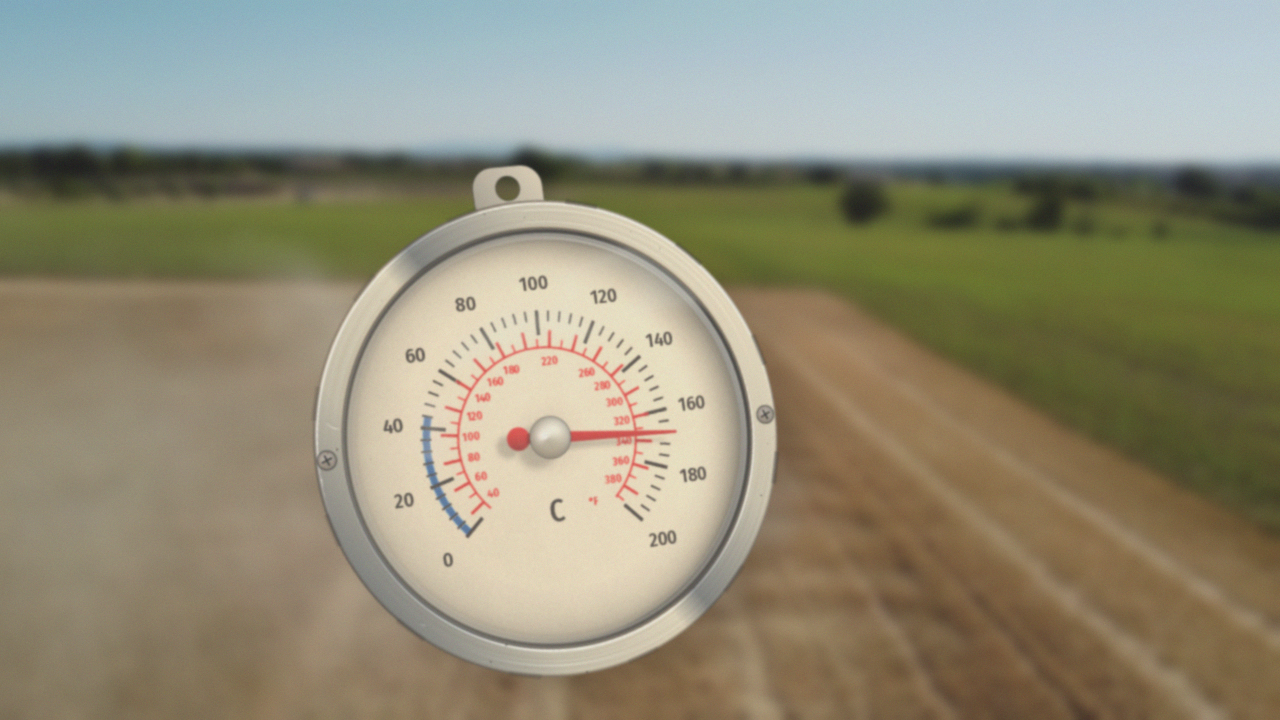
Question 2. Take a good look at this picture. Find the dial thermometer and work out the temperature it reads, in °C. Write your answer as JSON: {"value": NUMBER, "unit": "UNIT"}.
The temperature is {"value": 168, "unit": "°C"}
